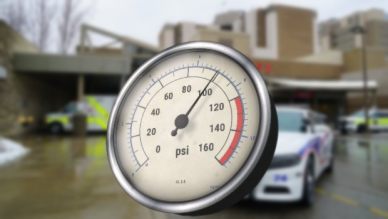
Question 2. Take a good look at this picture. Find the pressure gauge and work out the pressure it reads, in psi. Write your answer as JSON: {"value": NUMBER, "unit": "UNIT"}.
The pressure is {"value": 100, "unit": "psi"}
